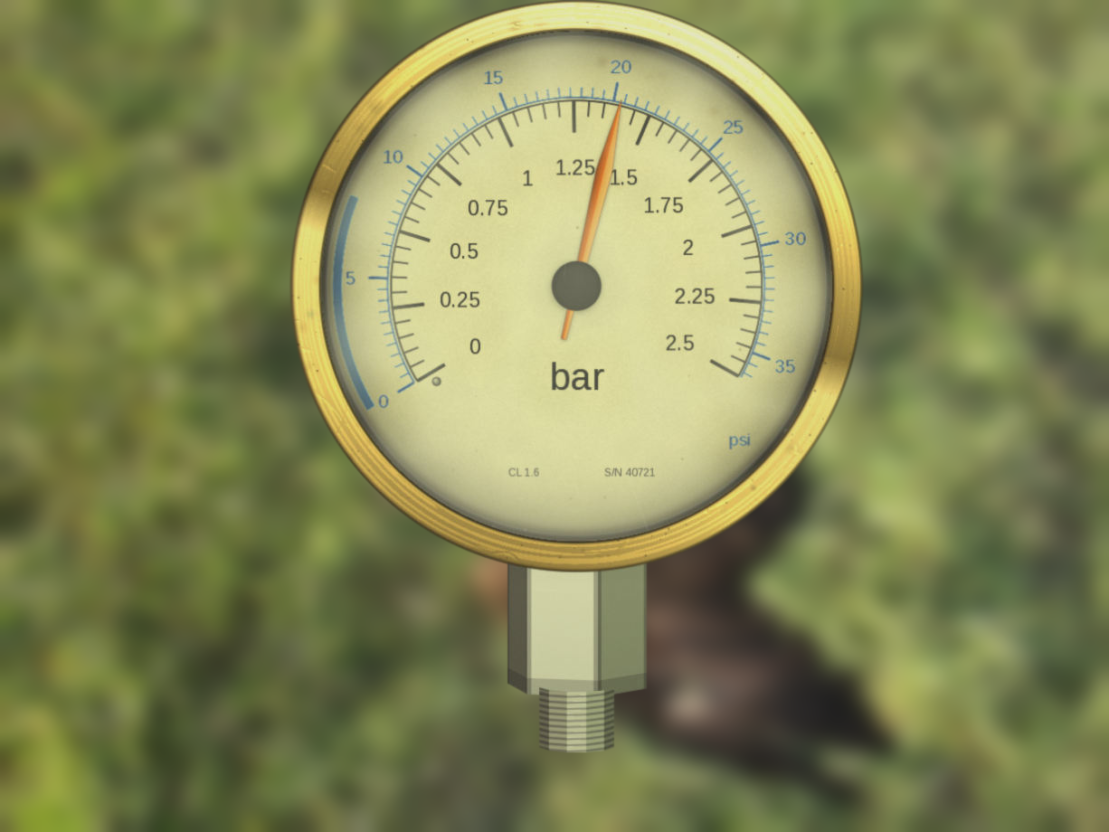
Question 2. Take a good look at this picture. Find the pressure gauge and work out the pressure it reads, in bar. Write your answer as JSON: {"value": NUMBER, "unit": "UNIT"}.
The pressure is {"value": 1.4, "unit": "bar"}
